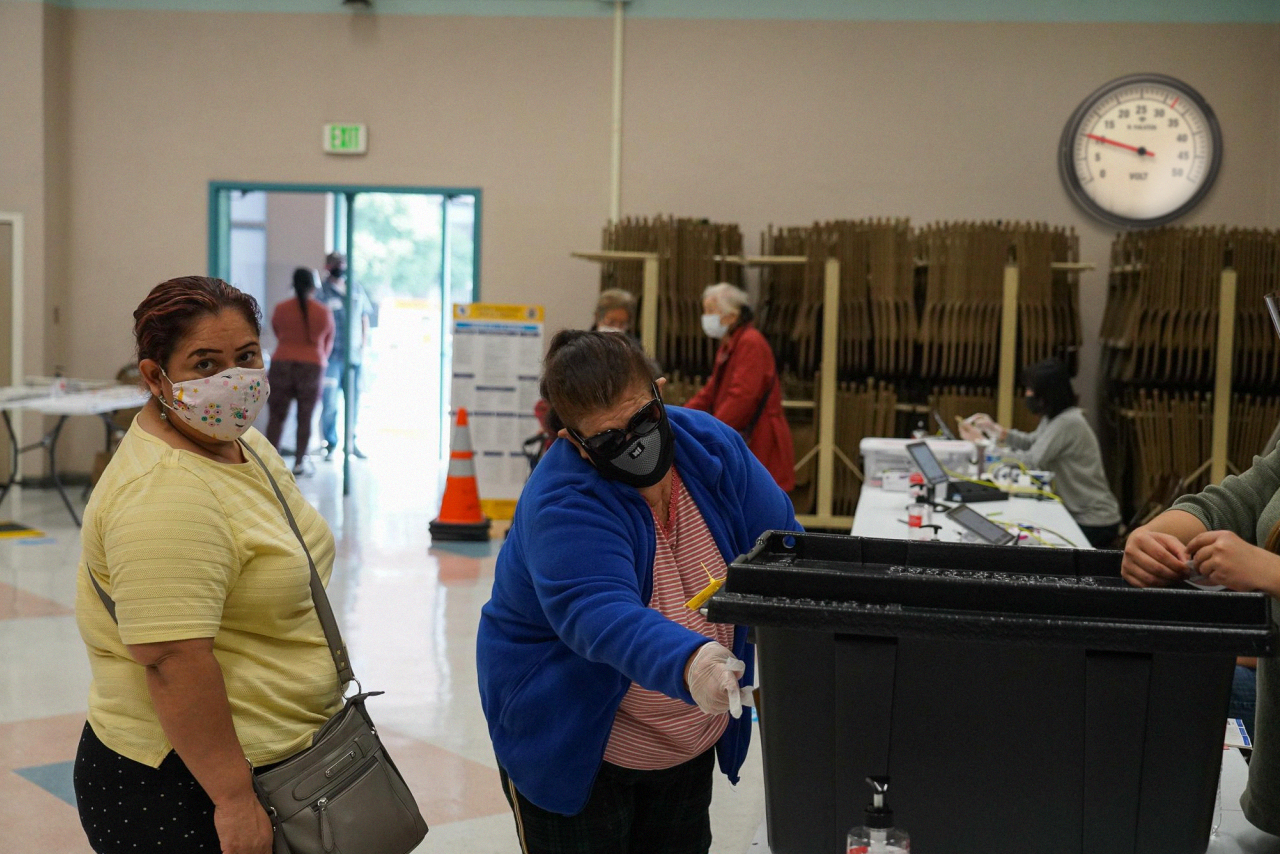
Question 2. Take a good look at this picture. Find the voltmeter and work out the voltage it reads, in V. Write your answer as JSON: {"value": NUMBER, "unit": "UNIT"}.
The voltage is {"value": 10, "unit": "V"}
